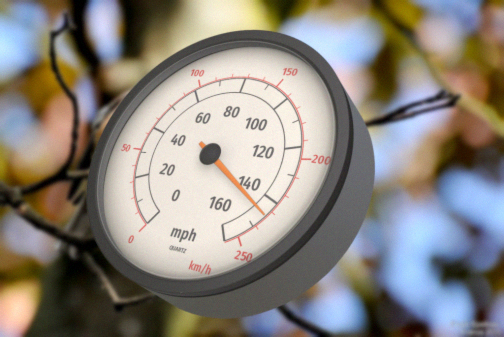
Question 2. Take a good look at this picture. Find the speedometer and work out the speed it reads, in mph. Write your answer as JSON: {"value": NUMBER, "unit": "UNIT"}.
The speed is {"value": 145, "unit": "mph"}
